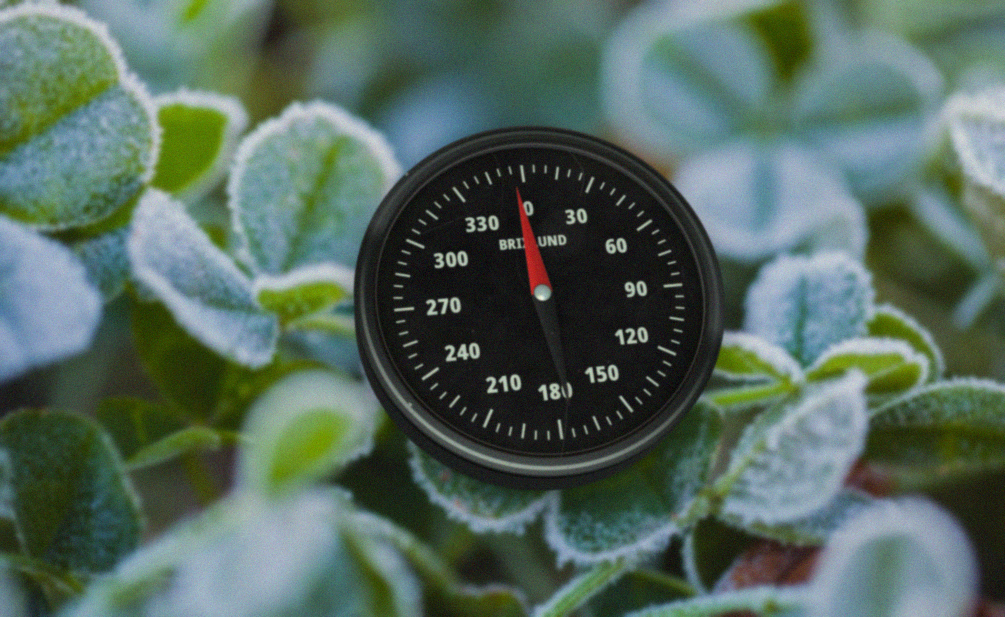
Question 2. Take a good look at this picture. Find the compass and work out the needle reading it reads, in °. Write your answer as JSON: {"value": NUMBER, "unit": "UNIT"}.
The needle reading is {"value": 355, "unit": "°"}
